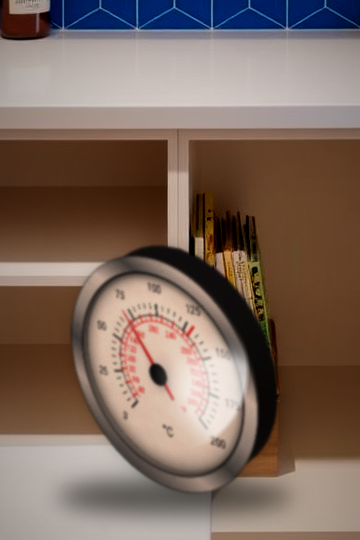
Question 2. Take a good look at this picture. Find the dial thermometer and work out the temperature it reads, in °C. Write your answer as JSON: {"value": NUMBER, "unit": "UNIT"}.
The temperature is {"value": 75, "unit": "°C"}
